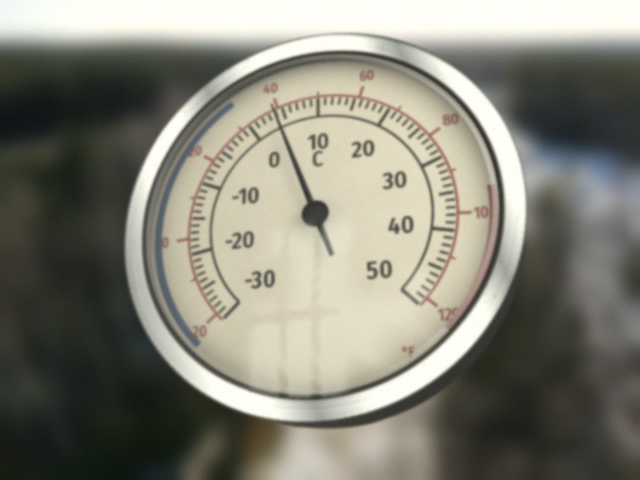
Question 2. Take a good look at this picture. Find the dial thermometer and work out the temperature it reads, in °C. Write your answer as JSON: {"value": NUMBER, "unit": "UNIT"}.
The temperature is {"value": 4, "unit": "°C"}
